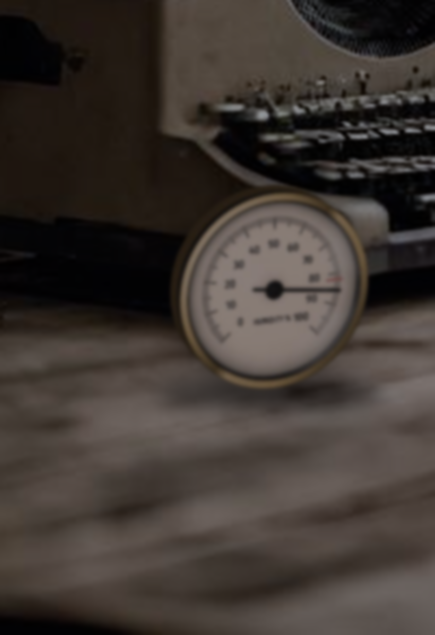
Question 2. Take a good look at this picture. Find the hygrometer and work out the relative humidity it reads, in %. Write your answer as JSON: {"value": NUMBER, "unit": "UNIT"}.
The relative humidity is {"value": 85, "unit": "%"}
